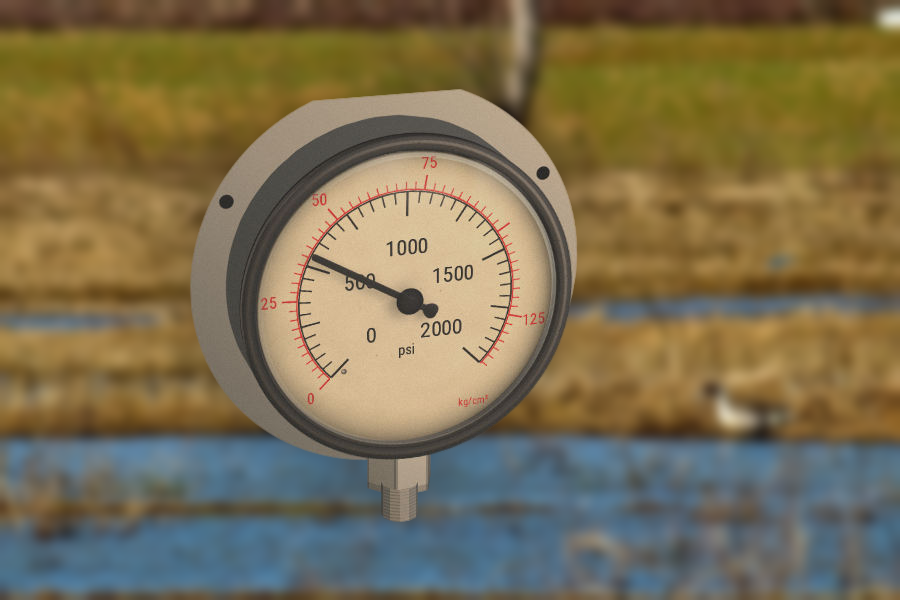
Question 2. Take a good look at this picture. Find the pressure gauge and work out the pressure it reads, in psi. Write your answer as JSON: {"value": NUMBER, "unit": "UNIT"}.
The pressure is {"value": 550, "unit": "psi"}
